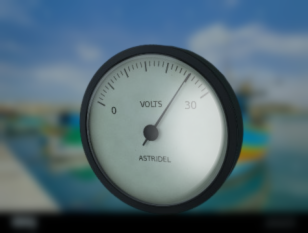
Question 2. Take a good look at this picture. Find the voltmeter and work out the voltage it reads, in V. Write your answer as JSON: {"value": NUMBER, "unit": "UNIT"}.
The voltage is {"value": 25, "unit": "V"}
